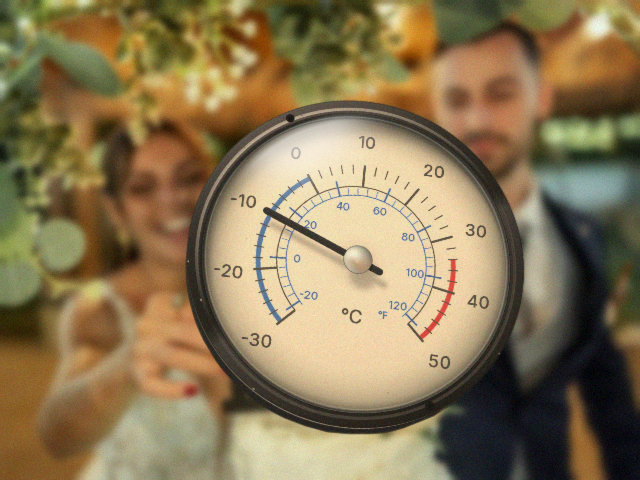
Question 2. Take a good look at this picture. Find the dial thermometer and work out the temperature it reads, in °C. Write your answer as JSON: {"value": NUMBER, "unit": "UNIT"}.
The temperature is {"value": -10, "unit": "°C"}
